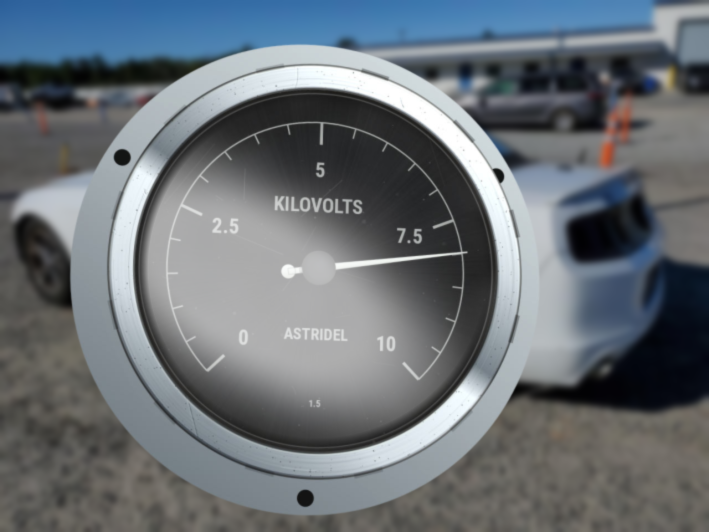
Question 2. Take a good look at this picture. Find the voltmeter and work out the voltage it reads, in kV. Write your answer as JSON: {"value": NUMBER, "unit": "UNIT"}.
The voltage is {"value": 8, "unit": "kV"}
